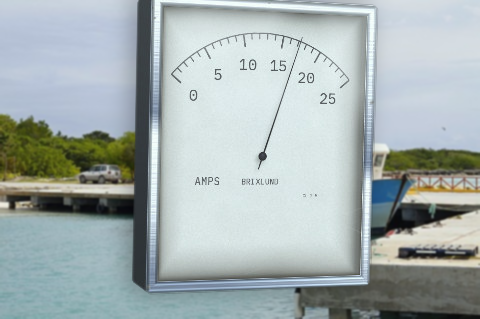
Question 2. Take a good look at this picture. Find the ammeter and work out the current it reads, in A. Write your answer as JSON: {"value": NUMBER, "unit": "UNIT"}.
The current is {"value": 17, "unit": "A"}
